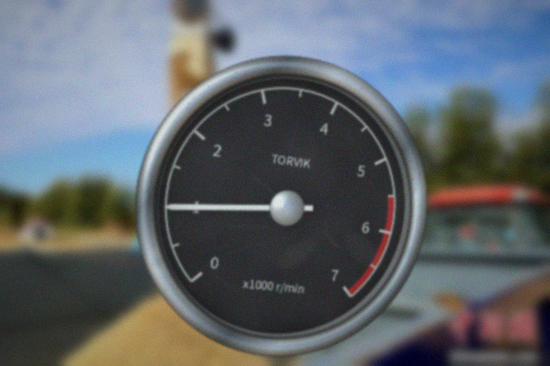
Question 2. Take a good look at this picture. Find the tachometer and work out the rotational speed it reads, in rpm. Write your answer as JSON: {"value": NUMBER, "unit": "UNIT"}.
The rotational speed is {"value": 1000, "unit": "rpm"}
